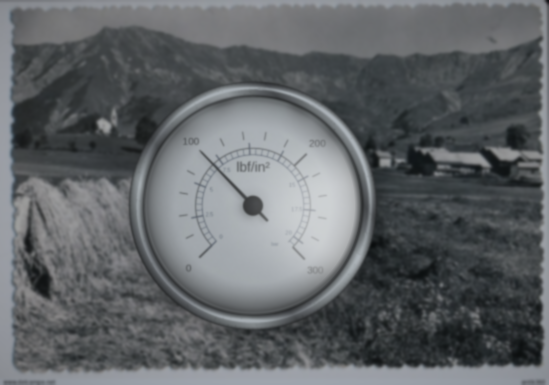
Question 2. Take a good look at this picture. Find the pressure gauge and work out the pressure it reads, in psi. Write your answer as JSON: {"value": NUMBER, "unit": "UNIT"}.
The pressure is {"value": 100, "unit": "psi"}
